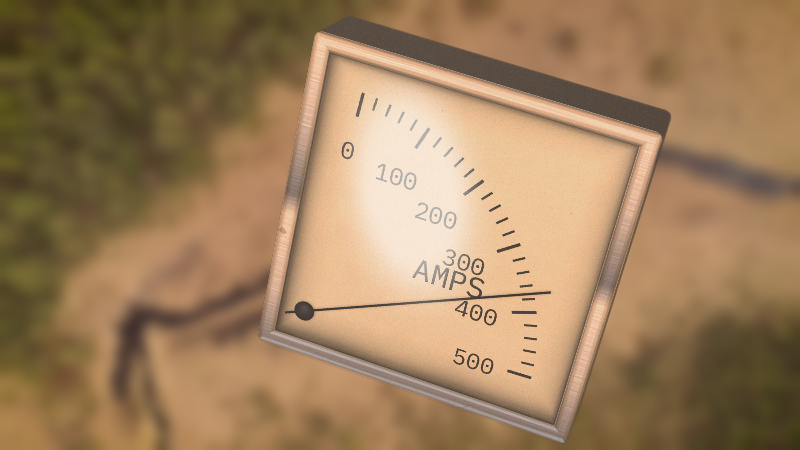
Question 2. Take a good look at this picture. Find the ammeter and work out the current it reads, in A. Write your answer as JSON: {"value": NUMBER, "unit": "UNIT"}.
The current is {"value": 370, "unit": "A"}
